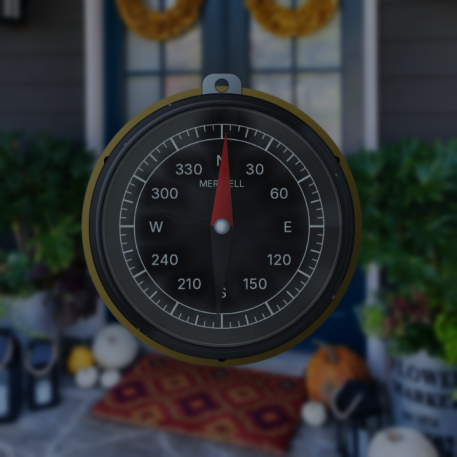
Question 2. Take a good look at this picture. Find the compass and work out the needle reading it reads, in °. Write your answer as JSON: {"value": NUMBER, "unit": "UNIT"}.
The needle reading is {"value": 2.5, "unit": "°"}
